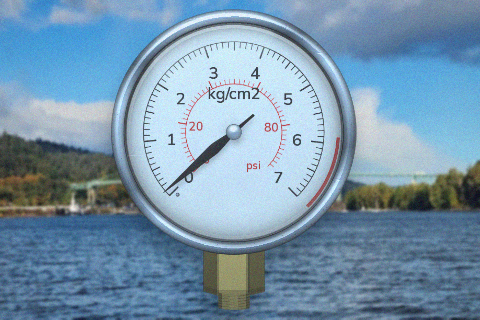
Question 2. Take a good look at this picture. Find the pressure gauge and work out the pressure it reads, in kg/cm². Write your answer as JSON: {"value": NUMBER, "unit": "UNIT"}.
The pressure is {"value": 0.1, "unit": "kg/cm²"}
